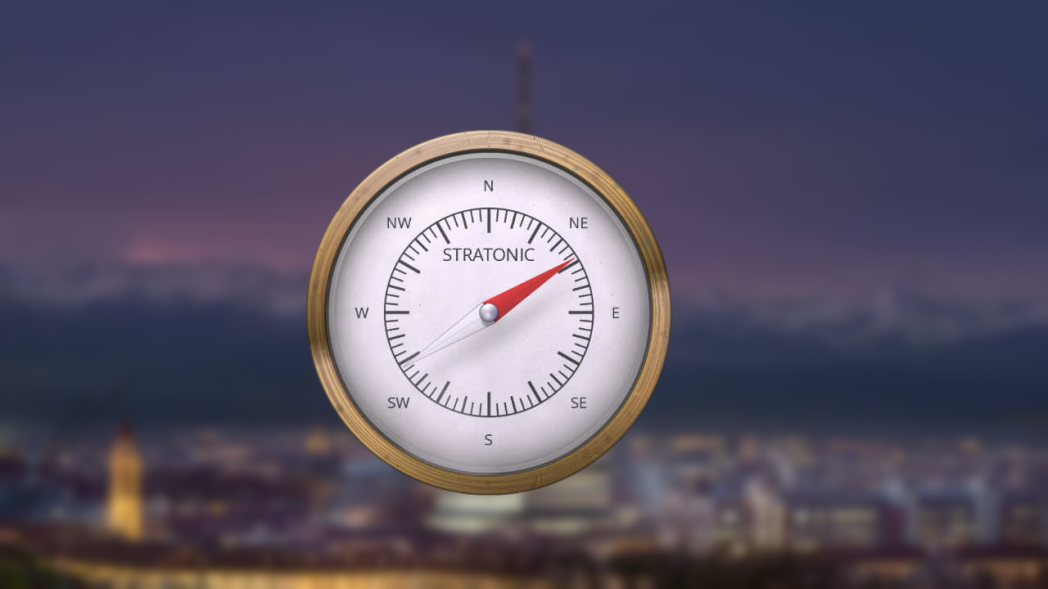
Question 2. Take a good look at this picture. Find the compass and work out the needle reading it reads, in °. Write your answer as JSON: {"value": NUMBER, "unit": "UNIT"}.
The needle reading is {"value": 57.5, "unit": "°"}
